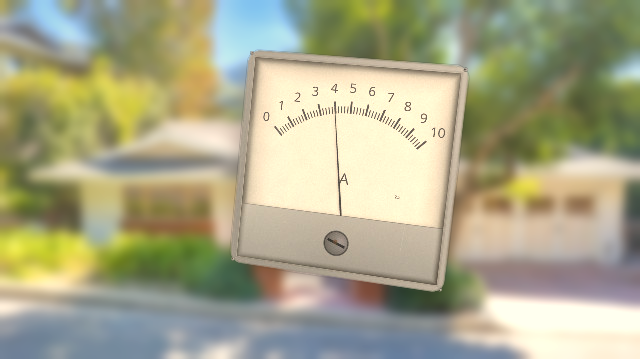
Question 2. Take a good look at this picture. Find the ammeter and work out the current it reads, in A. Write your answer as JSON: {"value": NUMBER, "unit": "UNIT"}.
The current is {"value": 4, "unit": "A"}
